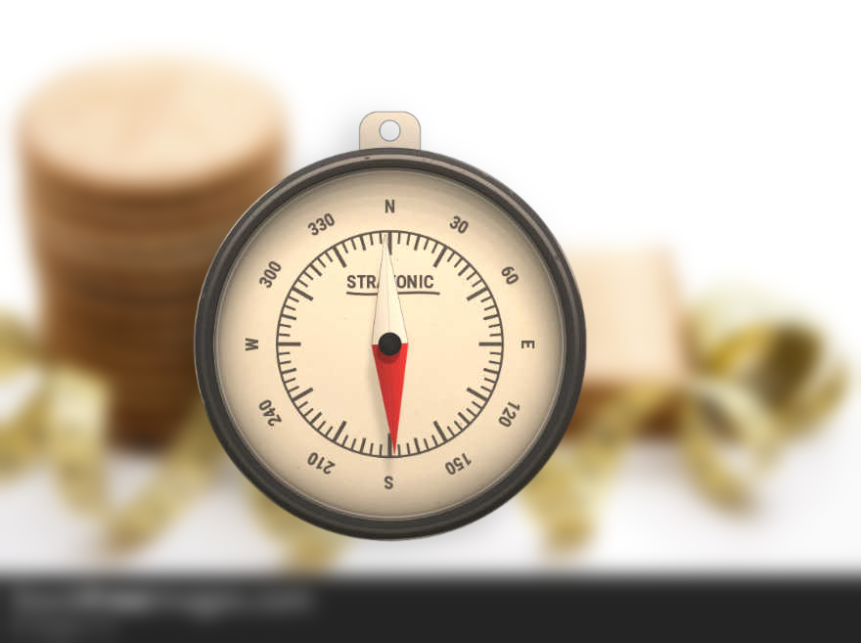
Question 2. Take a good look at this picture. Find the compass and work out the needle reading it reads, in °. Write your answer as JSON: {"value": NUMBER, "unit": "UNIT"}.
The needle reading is {"value": 177.5, "unit": "°"}
